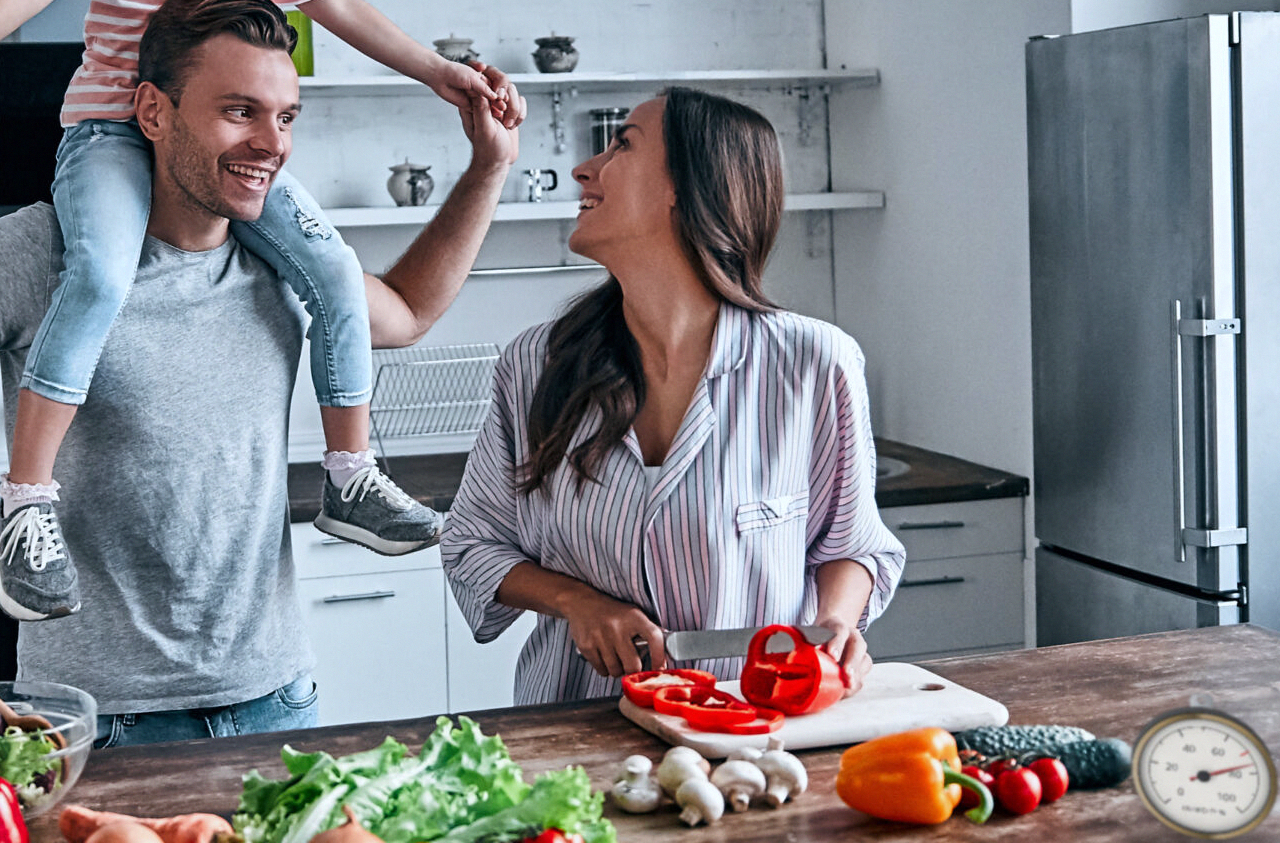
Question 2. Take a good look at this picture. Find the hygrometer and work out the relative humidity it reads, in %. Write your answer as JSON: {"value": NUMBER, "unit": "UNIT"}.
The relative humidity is {"value": 75, "unit": "%"}
